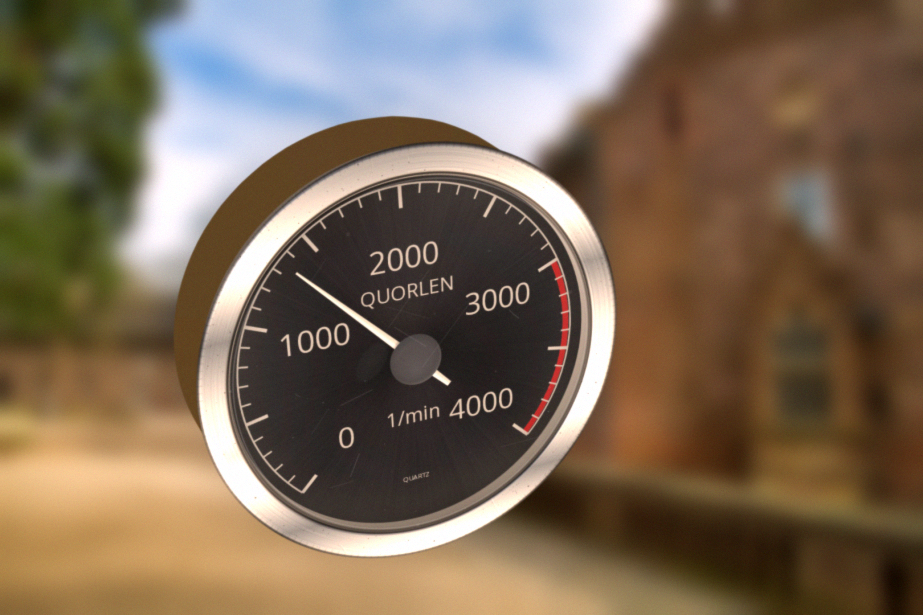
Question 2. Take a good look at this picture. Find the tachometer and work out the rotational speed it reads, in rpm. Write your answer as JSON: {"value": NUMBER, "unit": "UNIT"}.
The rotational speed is {"value": 1350, "unit": "rpm"}
